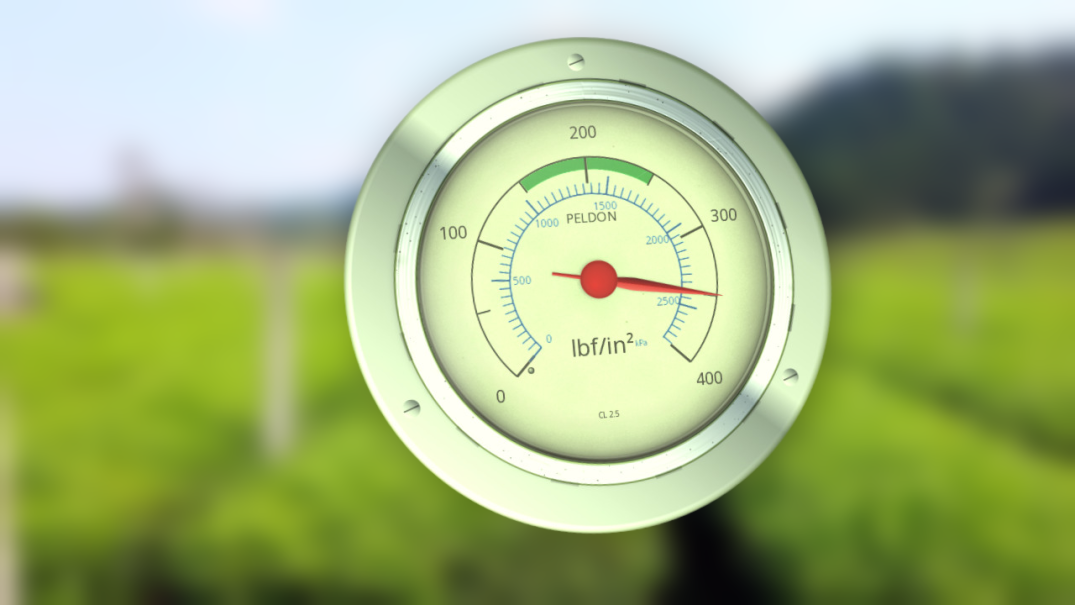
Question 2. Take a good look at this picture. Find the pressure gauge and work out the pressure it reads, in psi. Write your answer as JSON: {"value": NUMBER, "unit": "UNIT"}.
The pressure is {"value": 350, "unit": "psi"}
